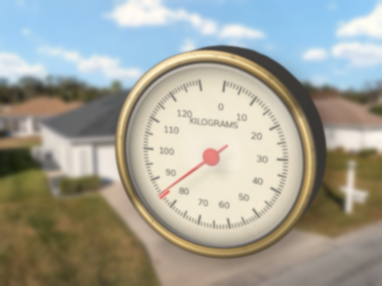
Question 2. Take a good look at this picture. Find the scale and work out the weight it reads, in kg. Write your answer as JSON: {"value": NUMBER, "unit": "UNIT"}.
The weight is {"value": 85, "unit": "kg"}
